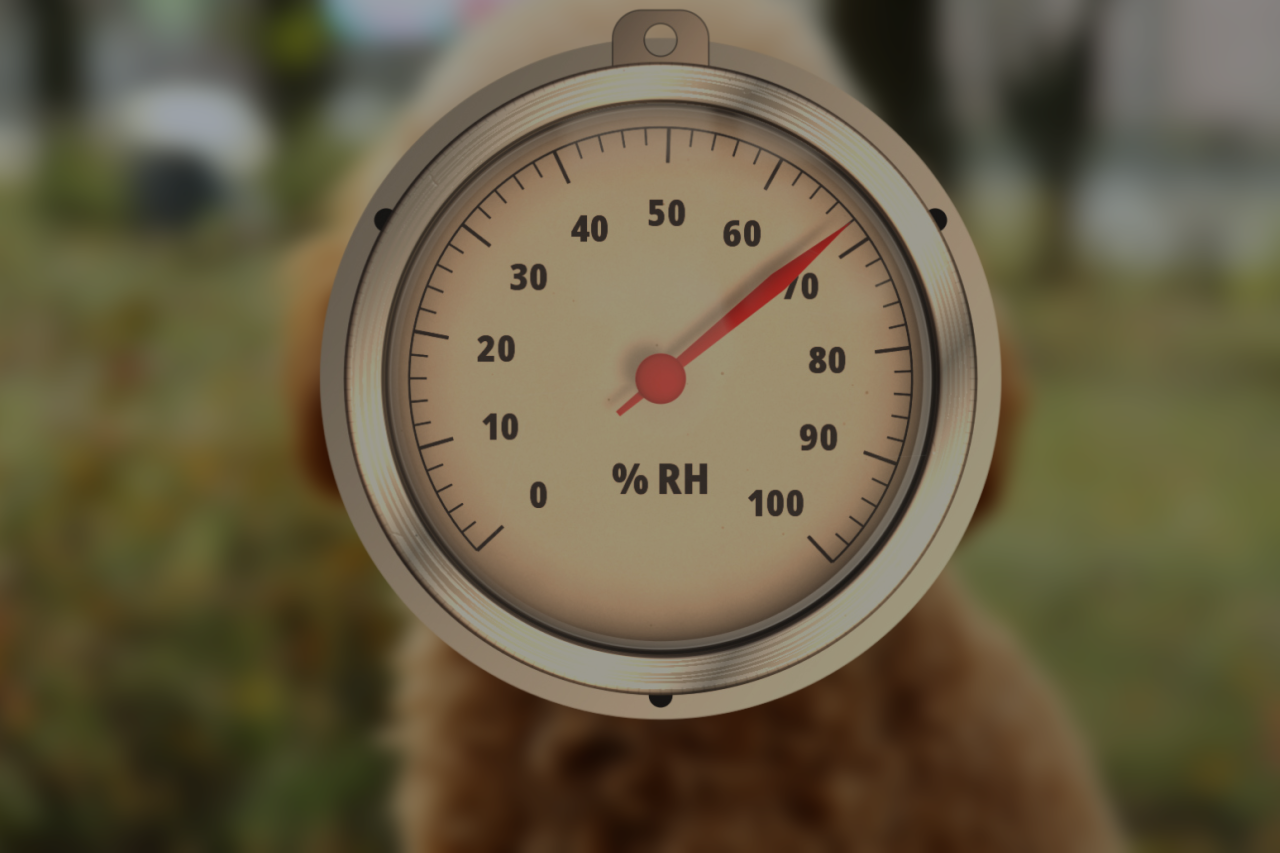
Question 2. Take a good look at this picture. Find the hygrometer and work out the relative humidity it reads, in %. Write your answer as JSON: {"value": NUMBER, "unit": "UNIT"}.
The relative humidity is {"value": 68, "unit": "%"}
